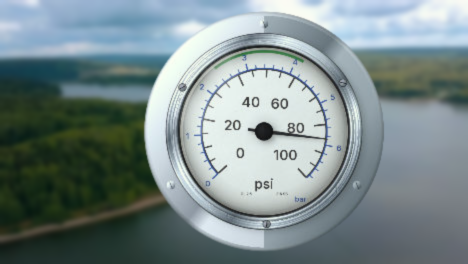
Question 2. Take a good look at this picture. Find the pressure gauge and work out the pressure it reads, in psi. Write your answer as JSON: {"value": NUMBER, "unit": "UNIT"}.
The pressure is {"value": 85, "unit": "psi"}
